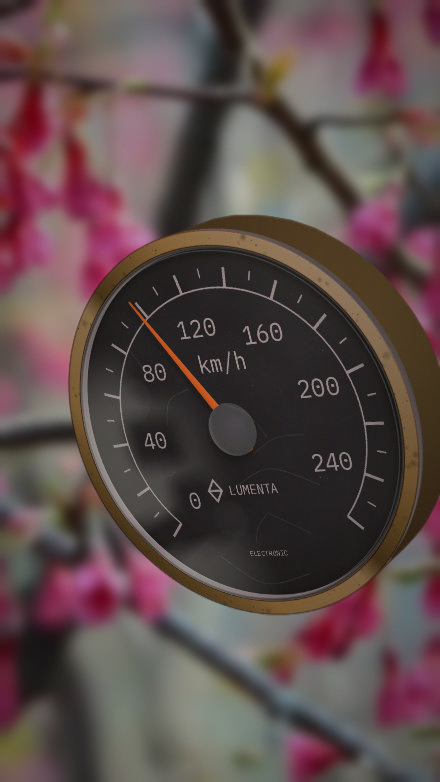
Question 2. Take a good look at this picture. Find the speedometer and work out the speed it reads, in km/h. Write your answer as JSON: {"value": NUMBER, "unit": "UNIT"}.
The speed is {"value": 100, "unit": "km/h"}
